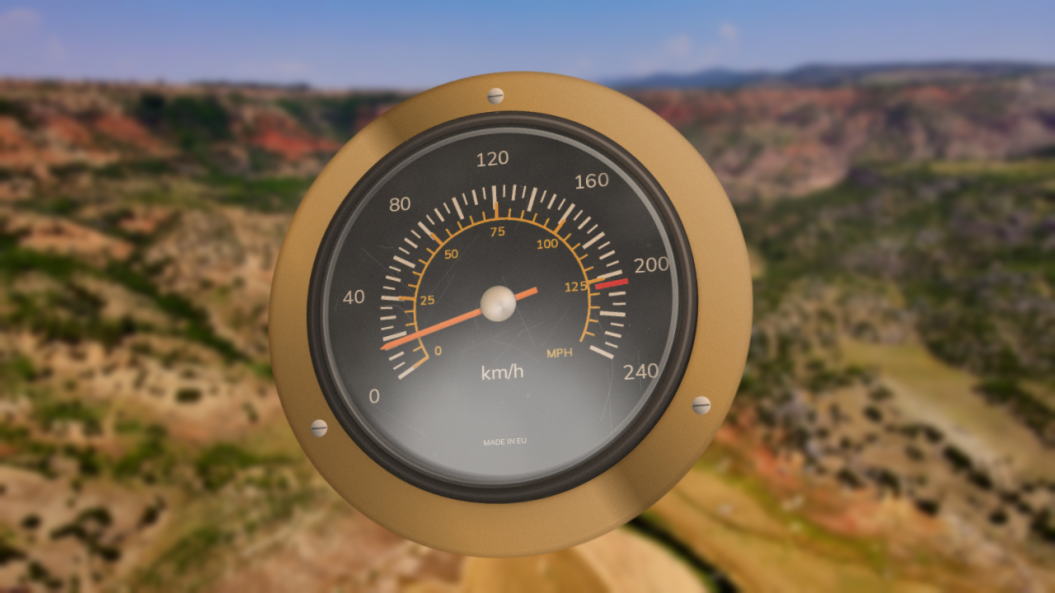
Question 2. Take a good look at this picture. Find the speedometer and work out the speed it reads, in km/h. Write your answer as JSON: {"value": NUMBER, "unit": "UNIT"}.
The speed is {"value": 15, "unit": "km/h"}
